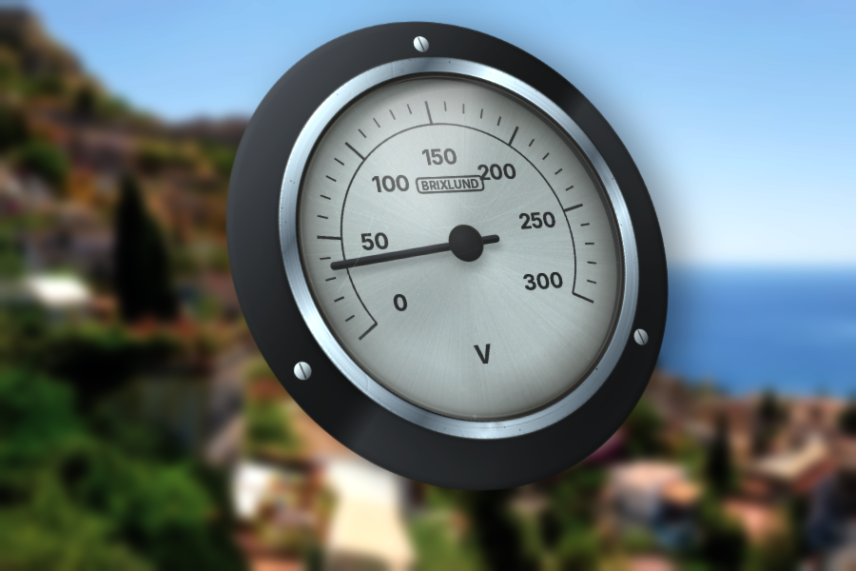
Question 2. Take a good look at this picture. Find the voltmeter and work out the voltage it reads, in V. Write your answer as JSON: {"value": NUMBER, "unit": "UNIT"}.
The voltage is {"value": 35, "unit": "V"}
